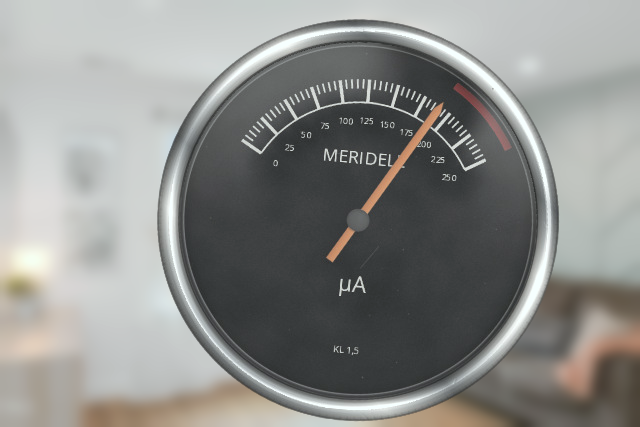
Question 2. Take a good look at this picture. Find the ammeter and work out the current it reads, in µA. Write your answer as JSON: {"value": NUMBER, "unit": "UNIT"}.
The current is {"value": 190, "unit": "µA"}
